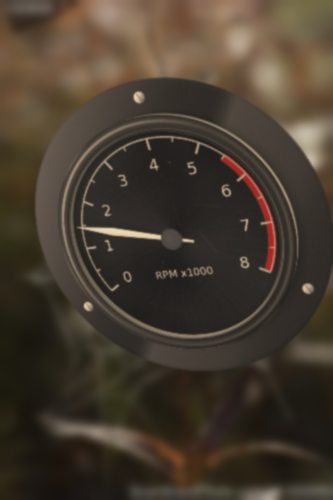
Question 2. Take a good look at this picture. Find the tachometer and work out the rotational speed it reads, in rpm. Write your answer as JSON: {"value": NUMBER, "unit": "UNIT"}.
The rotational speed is {"value": 1500, "unit": "rpm"}
